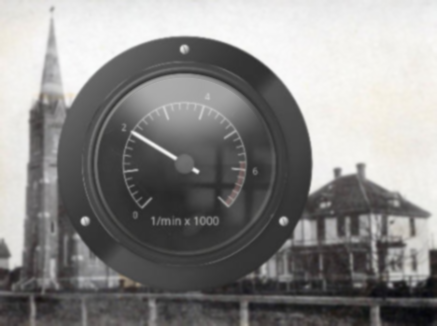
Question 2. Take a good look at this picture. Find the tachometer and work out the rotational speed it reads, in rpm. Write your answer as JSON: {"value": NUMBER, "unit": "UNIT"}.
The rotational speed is {"value": 2000, "unit": "rpm"}
